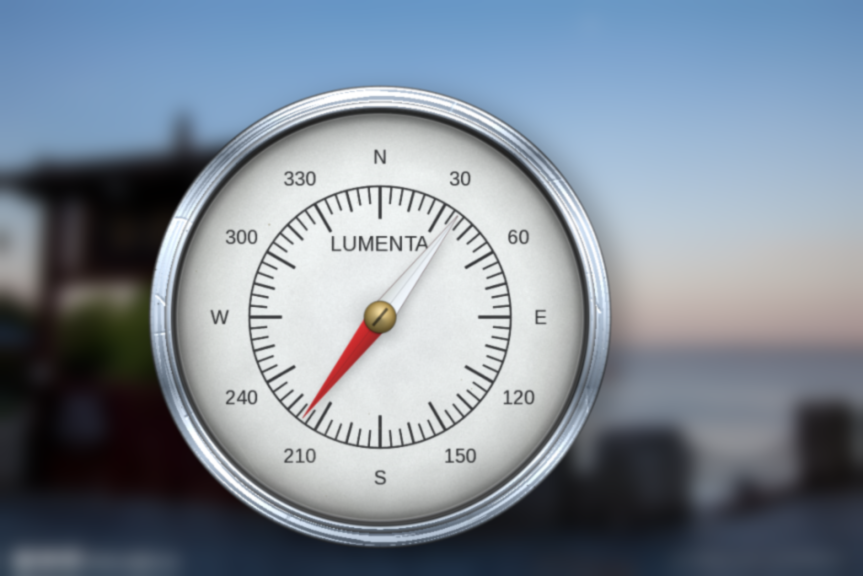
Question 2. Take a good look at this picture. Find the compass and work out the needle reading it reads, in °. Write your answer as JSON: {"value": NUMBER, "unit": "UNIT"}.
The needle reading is {"value": 217.5, "unit": "°"}
